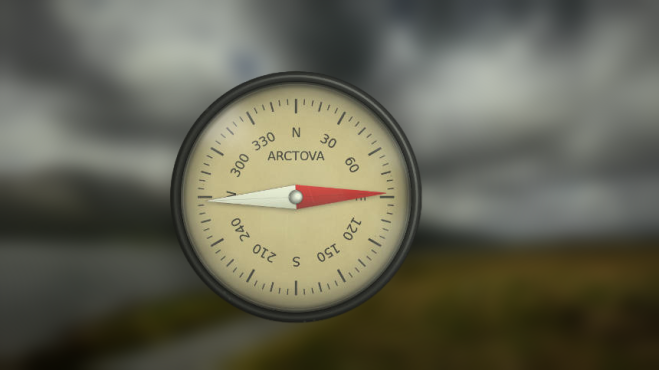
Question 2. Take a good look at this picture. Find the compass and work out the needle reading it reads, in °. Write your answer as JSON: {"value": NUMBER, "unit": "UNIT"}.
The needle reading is {"value": 87.5, "unit": "°"}
